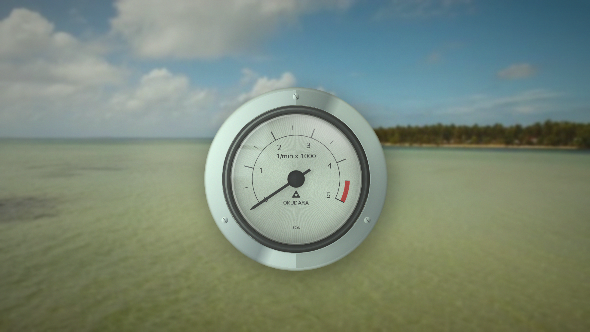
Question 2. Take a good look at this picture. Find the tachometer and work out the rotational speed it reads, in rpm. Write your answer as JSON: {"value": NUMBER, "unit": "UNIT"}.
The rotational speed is {"value": 0, "unit": "rpm"}
